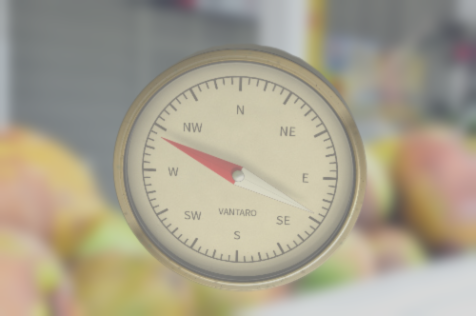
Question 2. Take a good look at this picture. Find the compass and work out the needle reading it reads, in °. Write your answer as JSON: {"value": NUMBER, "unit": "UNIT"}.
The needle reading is {"value": 295, "unit": "°"}
